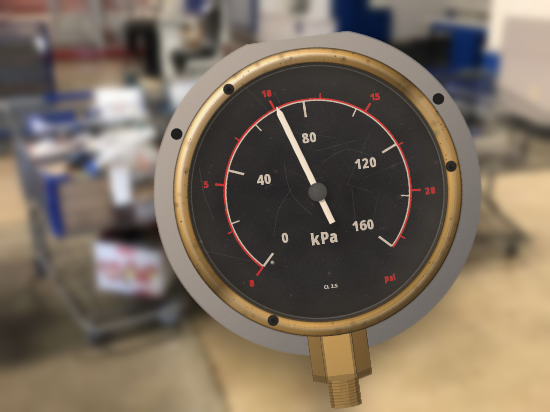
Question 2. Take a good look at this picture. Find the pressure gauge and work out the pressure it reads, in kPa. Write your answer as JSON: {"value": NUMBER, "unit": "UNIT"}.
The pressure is {"value": 70, "unit": "kPa"}
